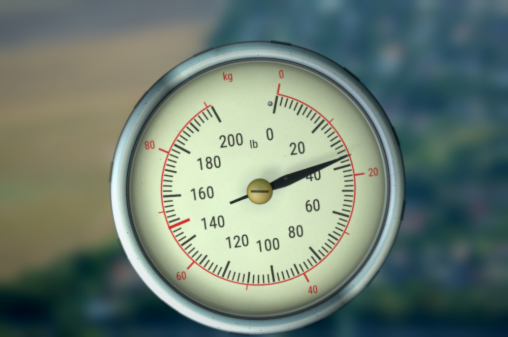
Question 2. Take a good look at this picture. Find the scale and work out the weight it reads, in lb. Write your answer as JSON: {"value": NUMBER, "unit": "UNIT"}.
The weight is {"value": 36, "unit": "lb"}
